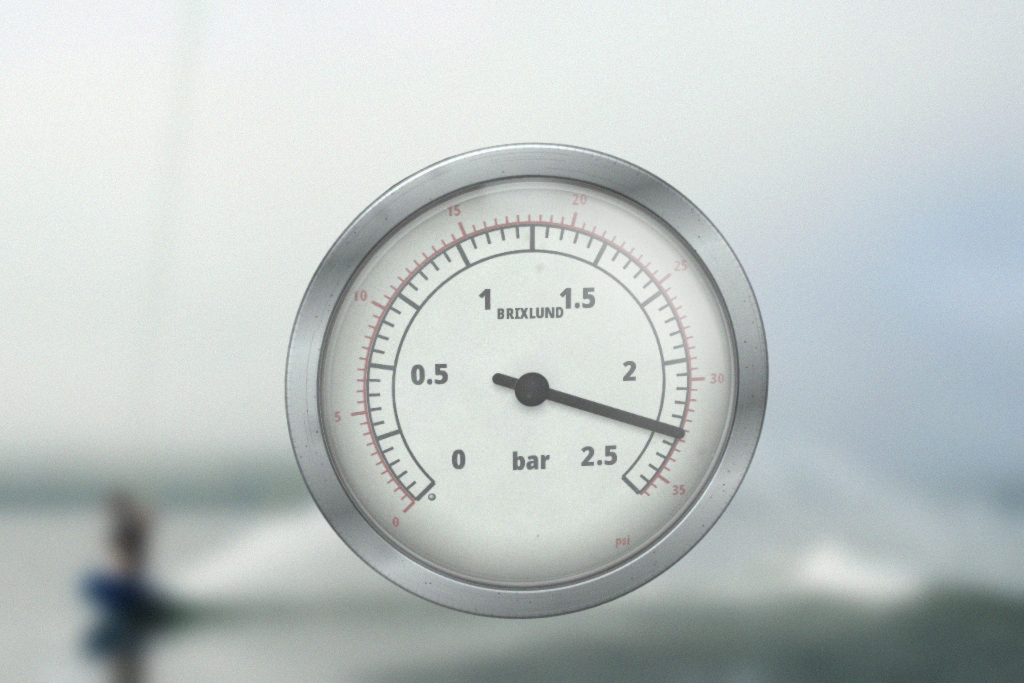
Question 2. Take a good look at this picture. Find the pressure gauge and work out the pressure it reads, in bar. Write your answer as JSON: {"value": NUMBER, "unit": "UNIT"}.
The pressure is {"value": 2.25, "unit": "bar"}
